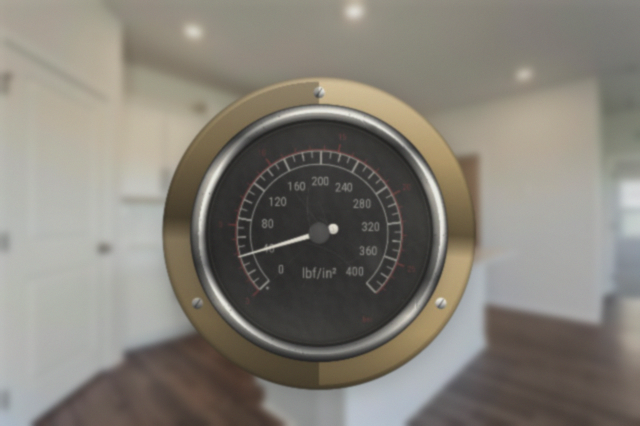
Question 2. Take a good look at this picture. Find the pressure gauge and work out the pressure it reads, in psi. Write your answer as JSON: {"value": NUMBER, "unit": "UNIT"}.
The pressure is {"value": 40, "unit": "psi"}
